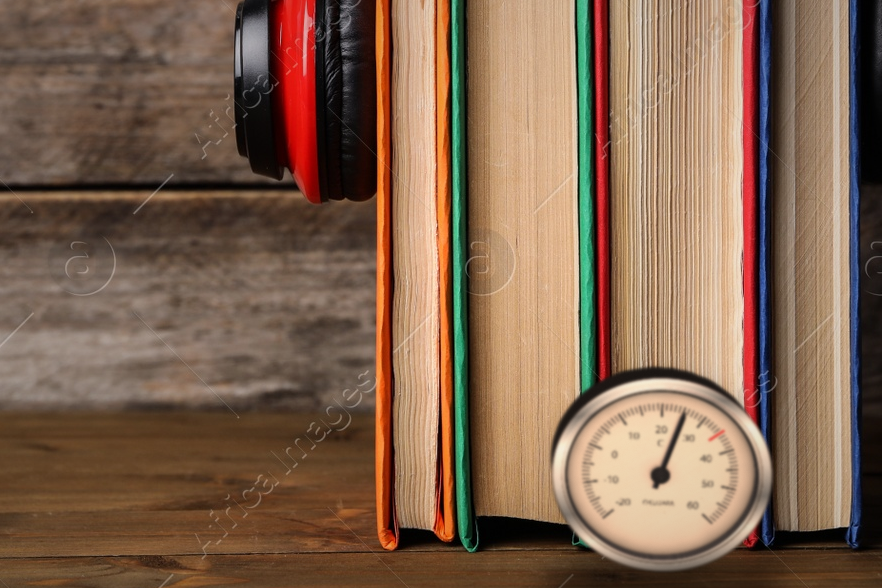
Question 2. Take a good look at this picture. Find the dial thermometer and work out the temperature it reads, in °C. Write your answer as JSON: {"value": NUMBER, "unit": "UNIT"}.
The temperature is {"value": 25, "unit": "°C"}
